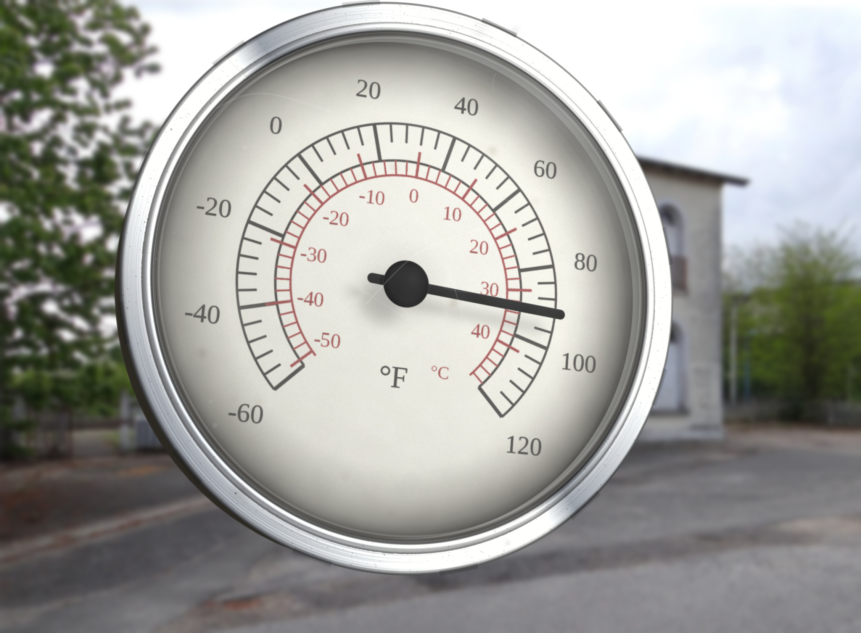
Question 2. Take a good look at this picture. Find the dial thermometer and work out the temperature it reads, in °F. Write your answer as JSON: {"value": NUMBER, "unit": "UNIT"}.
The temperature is {"value": 92, "unit": "°F"}
